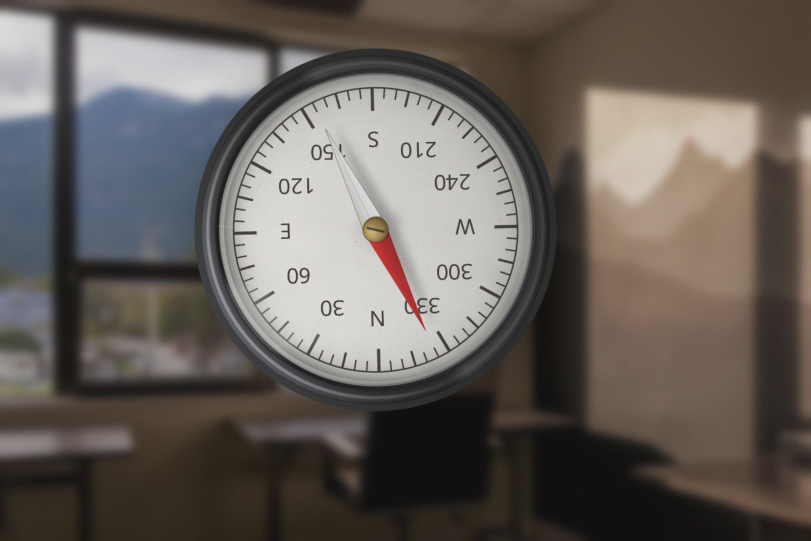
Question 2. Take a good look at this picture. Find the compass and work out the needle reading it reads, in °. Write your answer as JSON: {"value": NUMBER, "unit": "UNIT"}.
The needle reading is {"value": 335, "unit": "°"}
